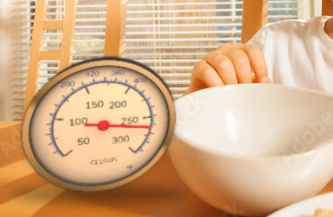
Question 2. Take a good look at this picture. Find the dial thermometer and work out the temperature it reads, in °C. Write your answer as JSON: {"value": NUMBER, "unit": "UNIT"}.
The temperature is {"value": 262.5, "unit": "°C"}
